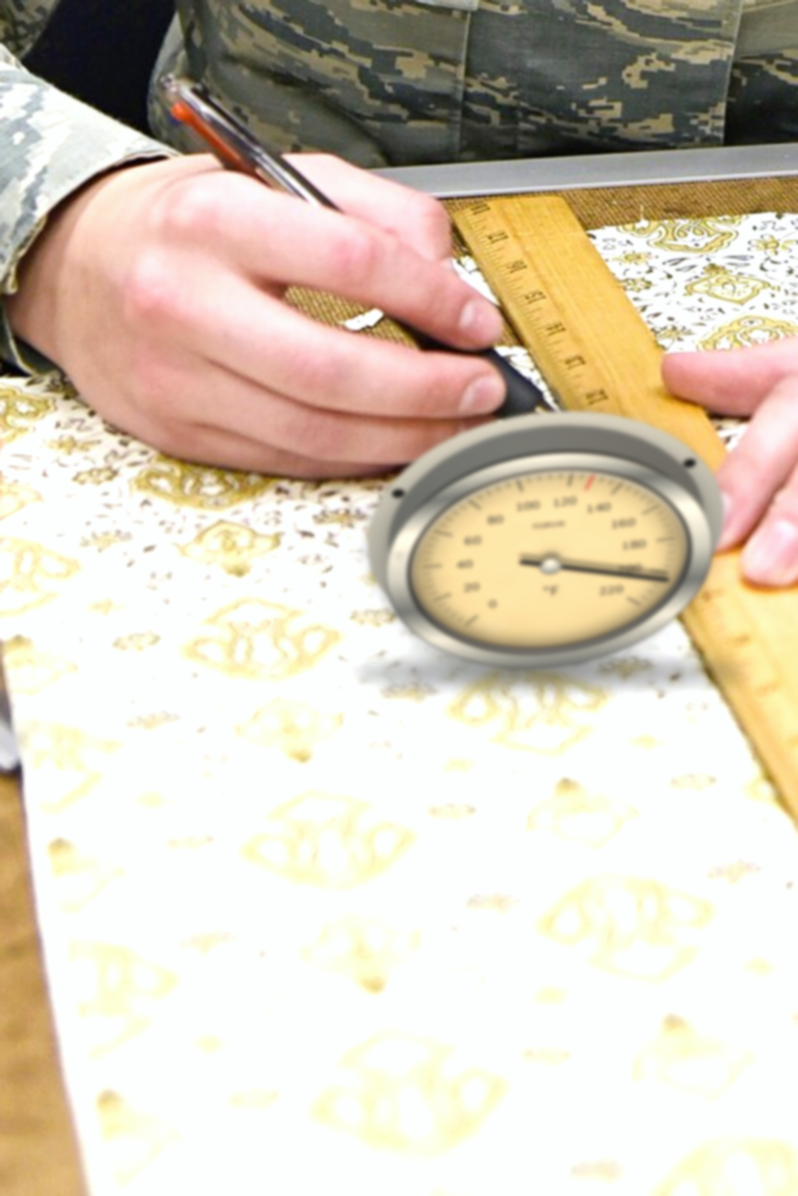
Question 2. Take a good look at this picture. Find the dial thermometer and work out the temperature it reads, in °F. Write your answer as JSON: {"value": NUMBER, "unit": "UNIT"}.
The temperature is {"value": 200, "unit": "°F"}
